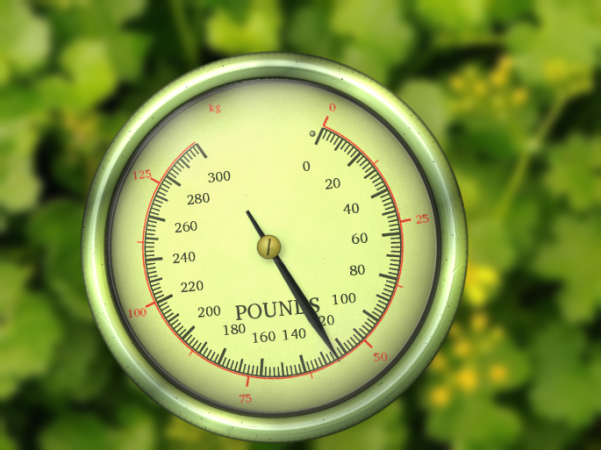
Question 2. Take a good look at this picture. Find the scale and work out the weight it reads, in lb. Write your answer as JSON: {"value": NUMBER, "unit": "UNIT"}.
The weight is {"value": 124, "unit": "lb"}
